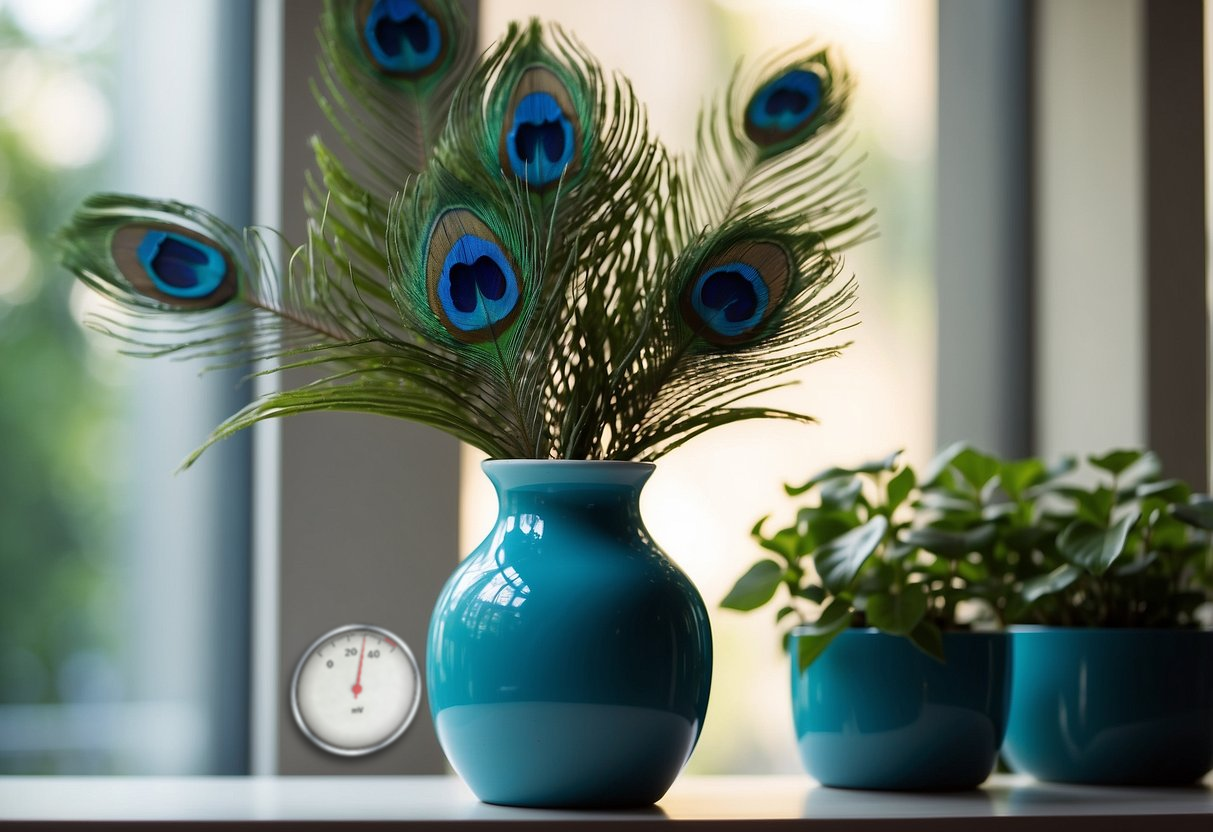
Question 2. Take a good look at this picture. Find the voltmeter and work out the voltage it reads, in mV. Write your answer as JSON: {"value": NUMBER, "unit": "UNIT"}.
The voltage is {"value": 30, "unit": "mV"}
